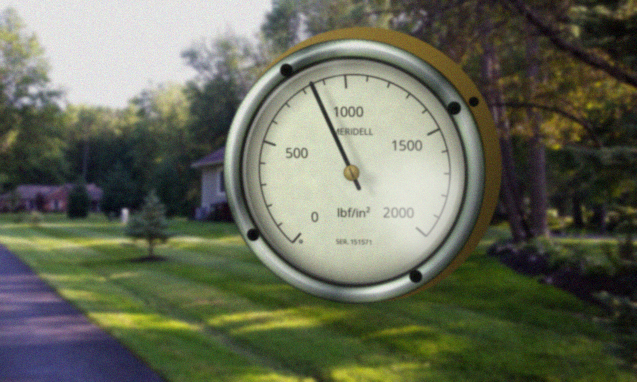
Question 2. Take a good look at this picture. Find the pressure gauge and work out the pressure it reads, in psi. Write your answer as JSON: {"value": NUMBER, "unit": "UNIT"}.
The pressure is {"value": 850, "unit": "psi"}
